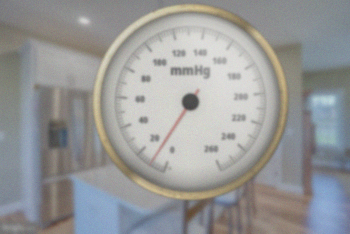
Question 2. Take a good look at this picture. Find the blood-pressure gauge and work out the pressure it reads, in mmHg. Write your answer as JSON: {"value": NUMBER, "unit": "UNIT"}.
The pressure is {"value": 10, "unit": "mmHg"}
